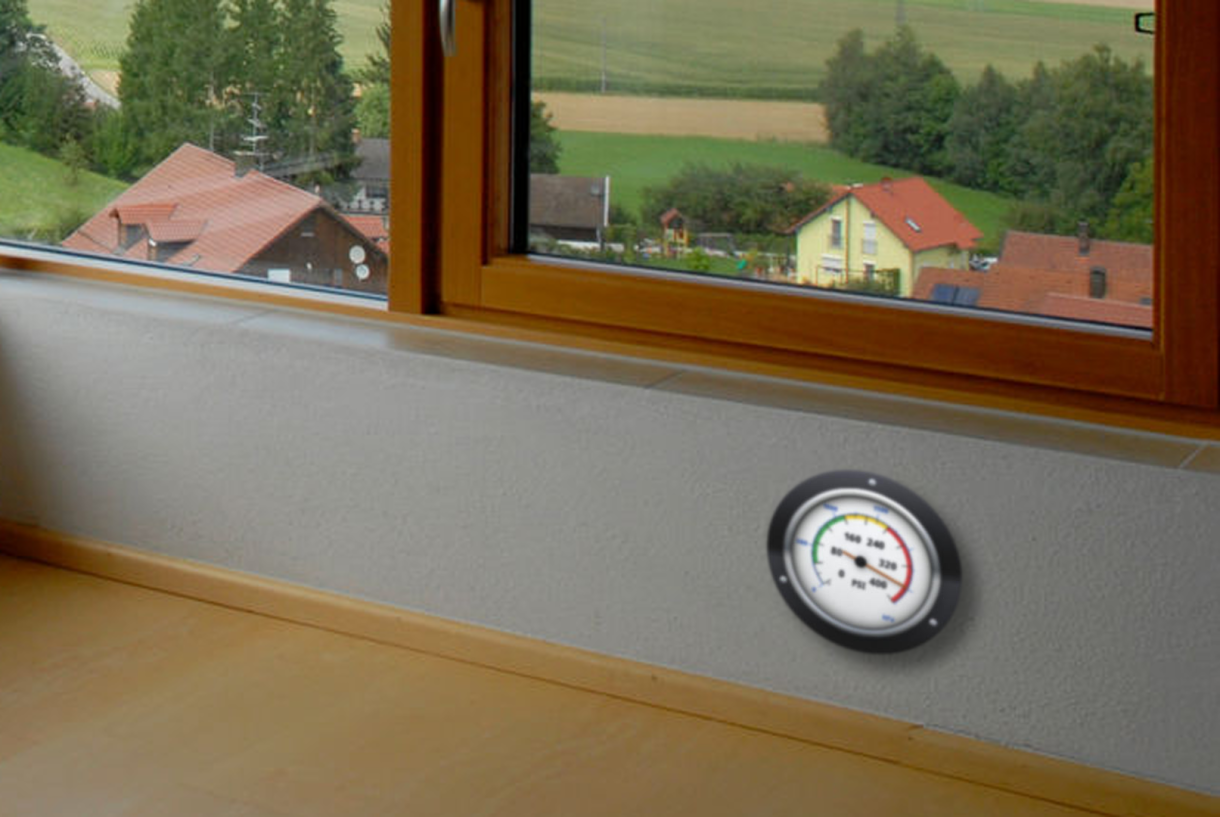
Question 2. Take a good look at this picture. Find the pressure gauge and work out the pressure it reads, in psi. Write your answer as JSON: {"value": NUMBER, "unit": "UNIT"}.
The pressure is {"value": 360, "unit": "psi"}
